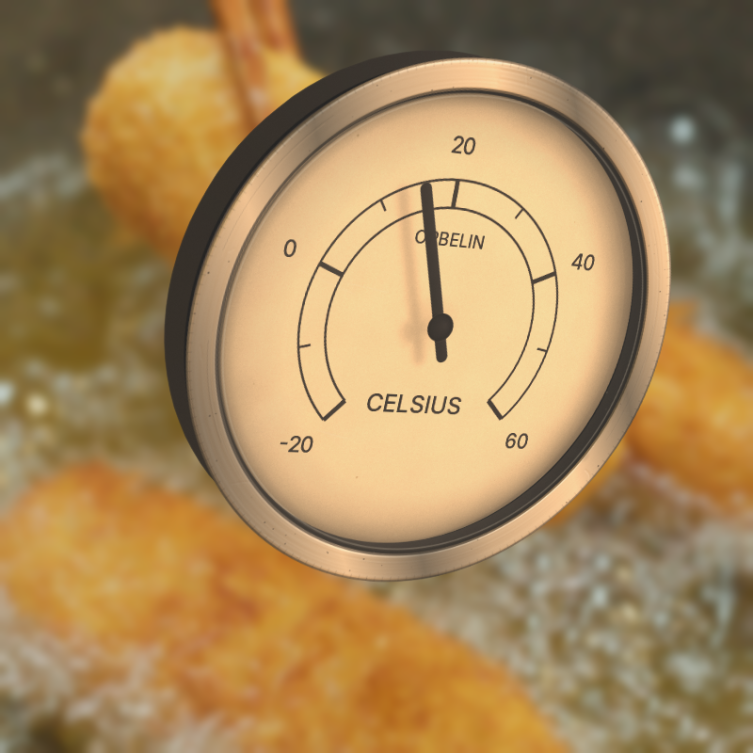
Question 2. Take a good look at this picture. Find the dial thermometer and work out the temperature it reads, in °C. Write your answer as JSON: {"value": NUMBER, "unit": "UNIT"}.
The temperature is {"value": 15, "unit": "°C"}
